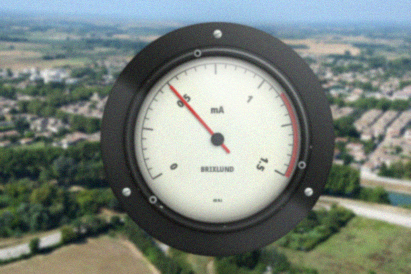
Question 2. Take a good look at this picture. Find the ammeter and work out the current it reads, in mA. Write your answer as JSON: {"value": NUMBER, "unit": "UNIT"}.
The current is {"value": 0.5, "unit": "mA"}
